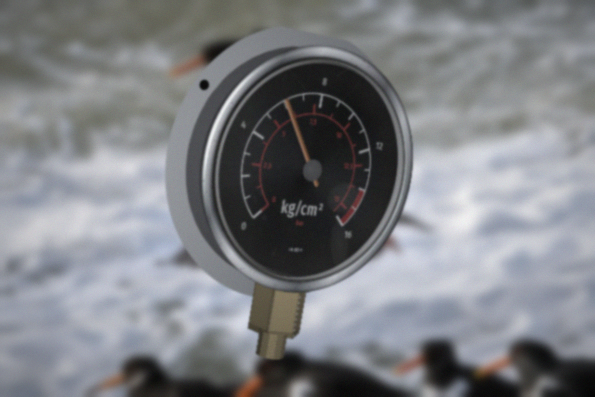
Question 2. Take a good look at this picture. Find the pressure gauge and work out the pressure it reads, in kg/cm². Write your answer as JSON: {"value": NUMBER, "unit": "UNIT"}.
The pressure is {"value": 6, "unit": "kg/cm²"}
